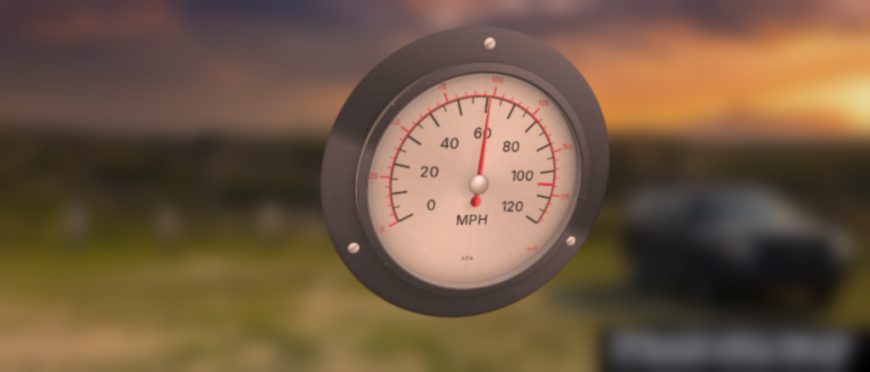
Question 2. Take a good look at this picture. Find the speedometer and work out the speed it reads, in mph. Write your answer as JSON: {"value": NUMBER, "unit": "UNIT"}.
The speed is {"value": 60, "unit": "mph"}
